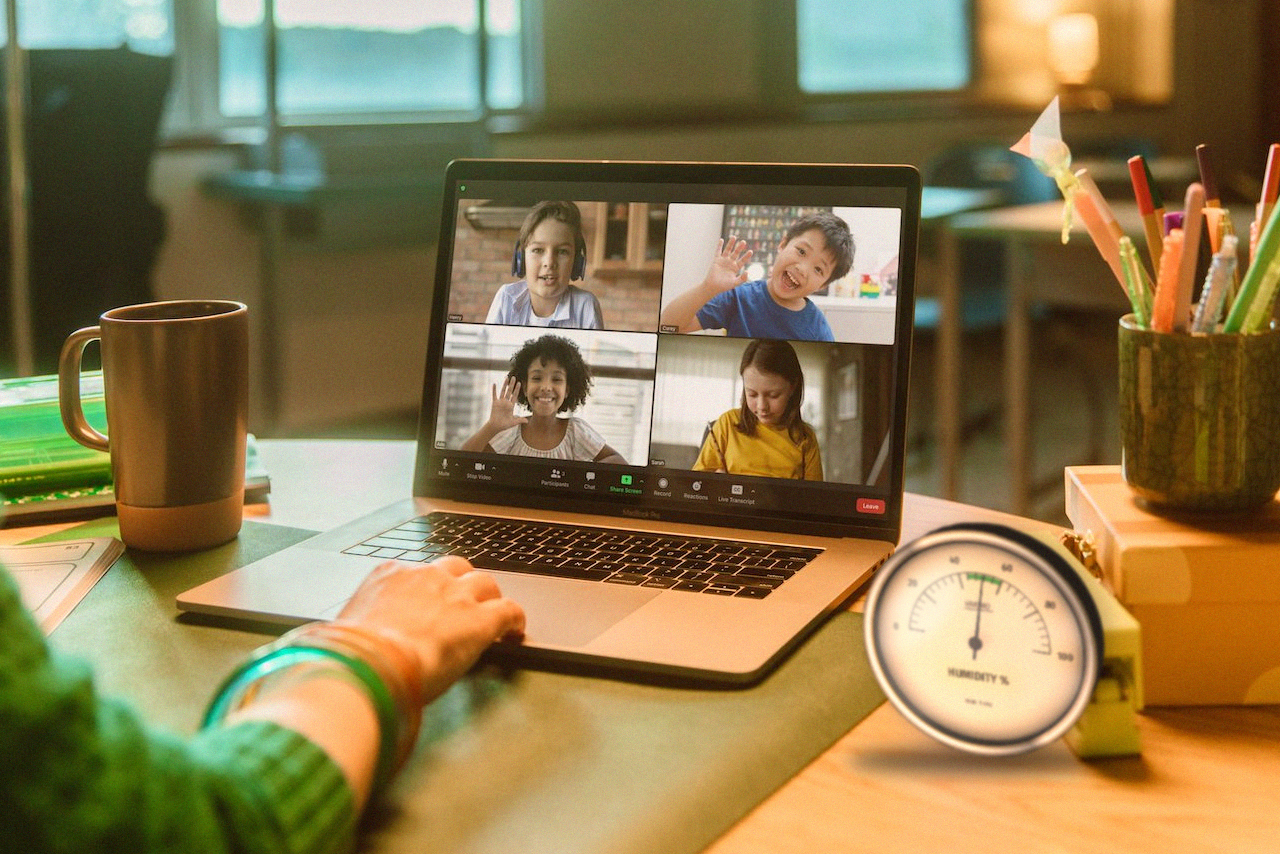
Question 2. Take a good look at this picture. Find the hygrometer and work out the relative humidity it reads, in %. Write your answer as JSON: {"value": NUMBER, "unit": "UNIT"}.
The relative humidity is {"value": 52, "unit": "%"}
